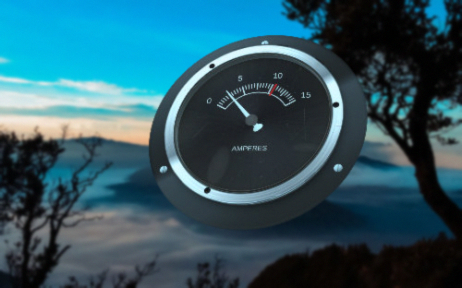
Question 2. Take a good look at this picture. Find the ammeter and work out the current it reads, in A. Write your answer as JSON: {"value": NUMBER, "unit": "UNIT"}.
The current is {"value": 2.5, "unit": "A"}
